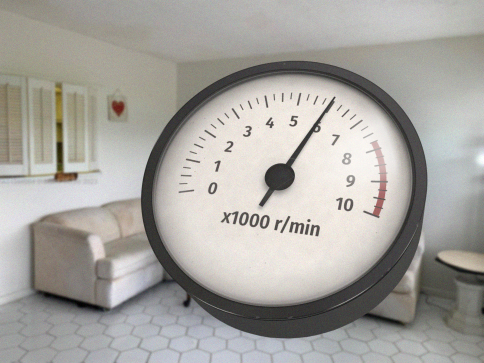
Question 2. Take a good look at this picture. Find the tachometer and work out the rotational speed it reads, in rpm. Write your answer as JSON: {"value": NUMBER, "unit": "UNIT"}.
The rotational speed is {"value": 6000, "unit": "rpm"}
